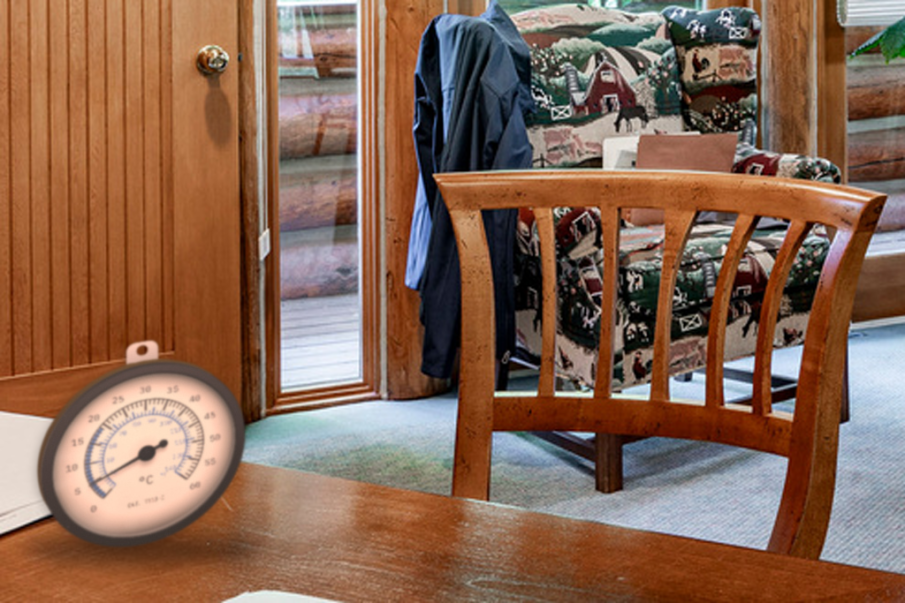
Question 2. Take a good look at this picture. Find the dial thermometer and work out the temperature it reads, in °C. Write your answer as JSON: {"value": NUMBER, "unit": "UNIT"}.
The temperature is {"value": 5, "unit": "°C"}
